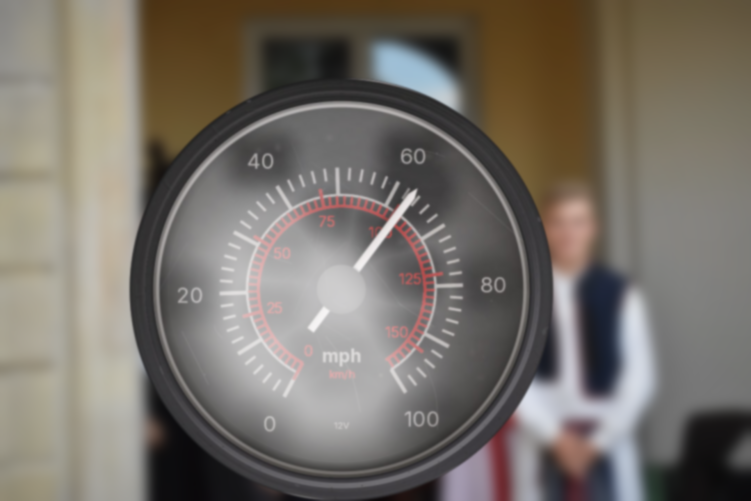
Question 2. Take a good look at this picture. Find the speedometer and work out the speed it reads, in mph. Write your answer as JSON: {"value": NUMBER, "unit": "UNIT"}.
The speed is {"value": 63, "unit": "mph"}
